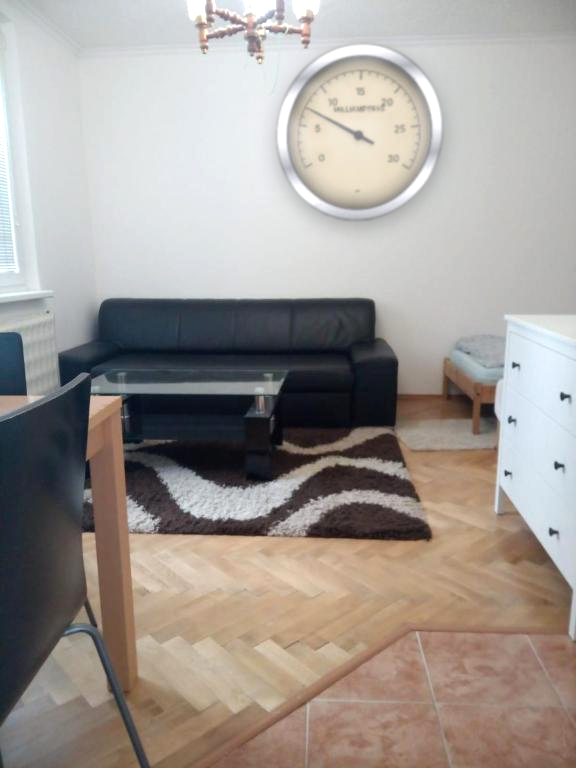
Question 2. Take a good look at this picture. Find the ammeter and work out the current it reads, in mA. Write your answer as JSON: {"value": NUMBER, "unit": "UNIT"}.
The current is {"value": 7, "unit": "mA"}
